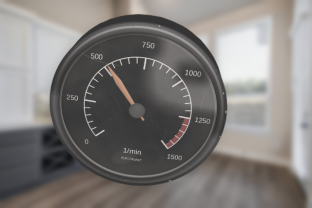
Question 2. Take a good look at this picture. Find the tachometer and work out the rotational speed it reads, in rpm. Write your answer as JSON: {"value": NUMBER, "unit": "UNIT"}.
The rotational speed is {"value": 525, "unit": "rpm"}
